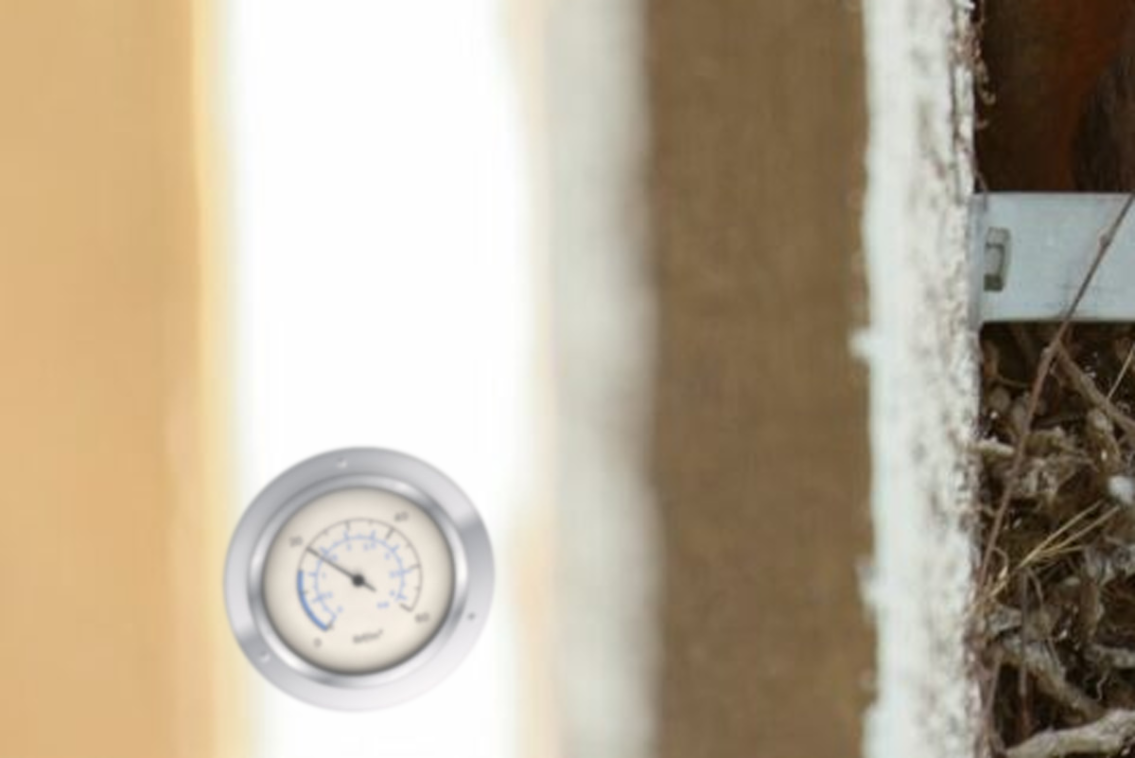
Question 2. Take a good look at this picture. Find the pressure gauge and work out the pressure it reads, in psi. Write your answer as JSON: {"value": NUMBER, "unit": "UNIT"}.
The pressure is {"value": 20, "unit": "psi"}
